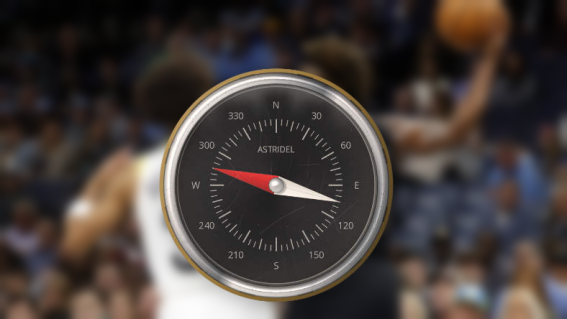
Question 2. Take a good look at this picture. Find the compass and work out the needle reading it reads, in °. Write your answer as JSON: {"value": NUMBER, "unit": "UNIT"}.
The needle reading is {"value": 285, "unit": "°"}
